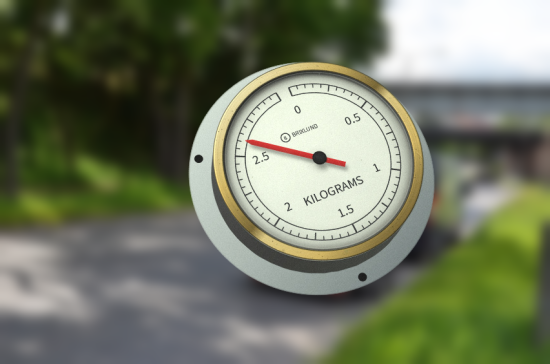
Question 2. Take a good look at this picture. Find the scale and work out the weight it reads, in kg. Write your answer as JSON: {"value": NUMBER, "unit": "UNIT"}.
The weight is {"value": 2.6, "unit": "kg"}
